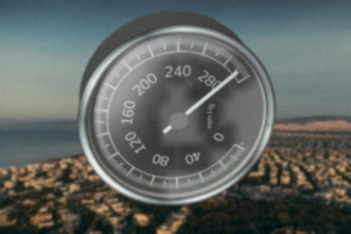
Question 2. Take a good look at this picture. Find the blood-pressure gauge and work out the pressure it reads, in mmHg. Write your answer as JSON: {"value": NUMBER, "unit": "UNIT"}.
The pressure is {"value": 290, "unit": "mmHg"}
